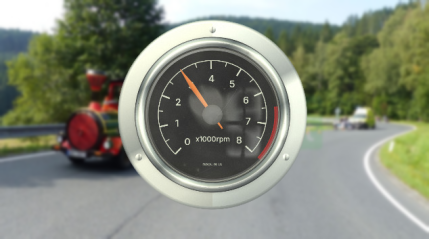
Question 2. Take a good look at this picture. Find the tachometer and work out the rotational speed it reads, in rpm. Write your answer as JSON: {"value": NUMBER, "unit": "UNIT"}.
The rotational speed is {"value": 3000, "unit": "rpm"}
